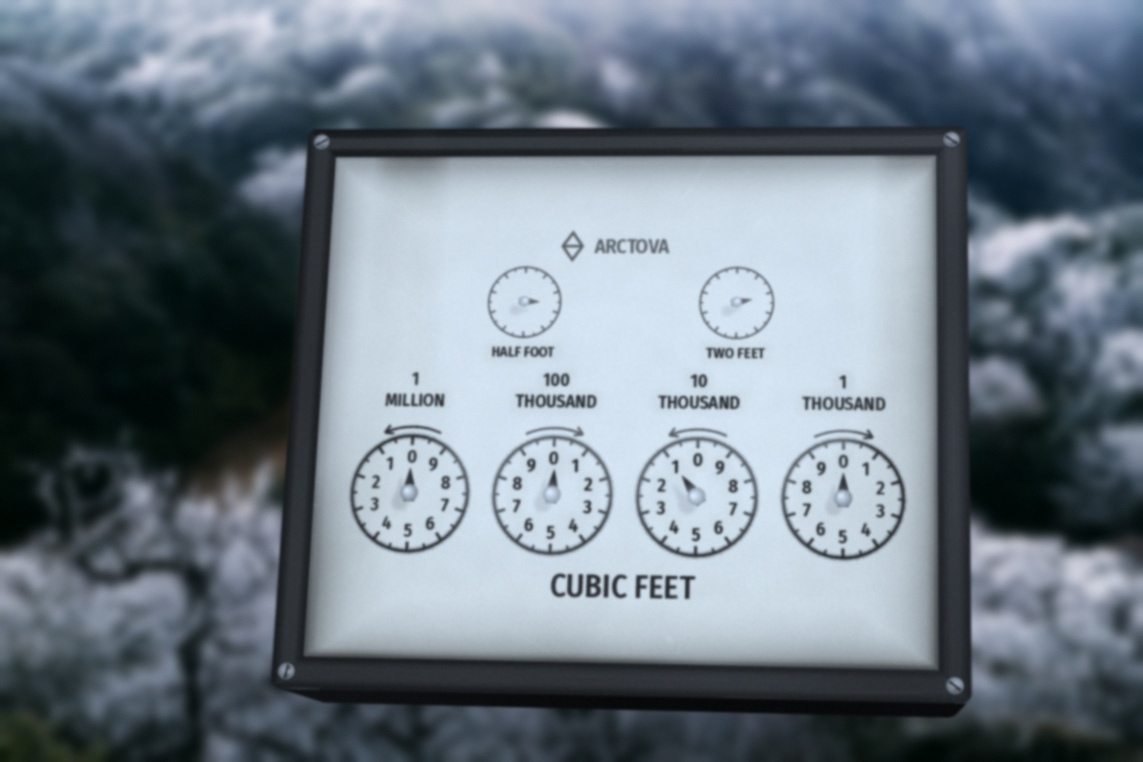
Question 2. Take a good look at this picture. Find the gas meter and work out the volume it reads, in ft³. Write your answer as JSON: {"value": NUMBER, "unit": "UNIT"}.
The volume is {"value": 1000, "unit": "ft³"}
